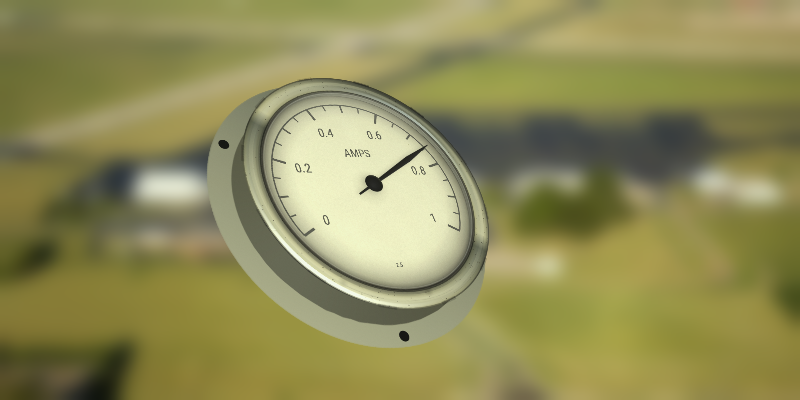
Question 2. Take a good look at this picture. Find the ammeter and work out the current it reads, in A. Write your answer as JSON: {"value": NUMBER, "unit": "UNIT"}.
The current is {"value": 0.75, "unit": "A"}
